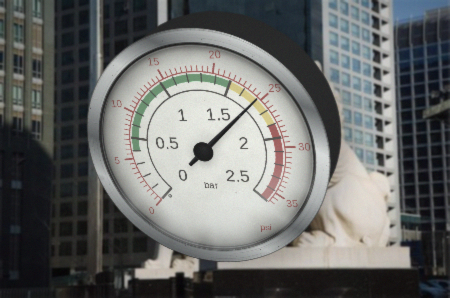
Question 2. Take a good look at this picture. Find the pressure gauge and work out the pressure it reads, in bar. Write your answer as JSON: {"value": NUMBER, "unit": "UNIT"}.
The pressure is {"value": 1.7, "unit": "bar"}
